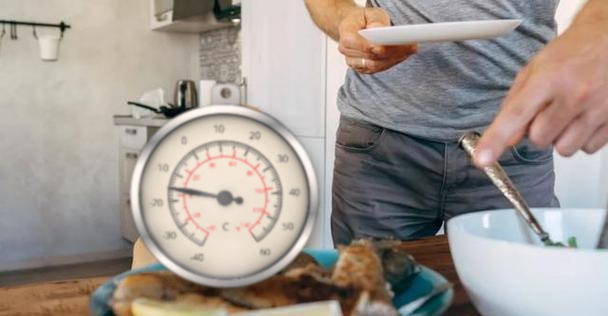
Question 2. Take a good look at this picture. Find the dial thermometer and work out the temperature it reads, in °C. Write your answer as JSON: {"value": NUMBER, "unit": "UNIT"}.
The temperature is {"value": -15, "unit": "°C"}
